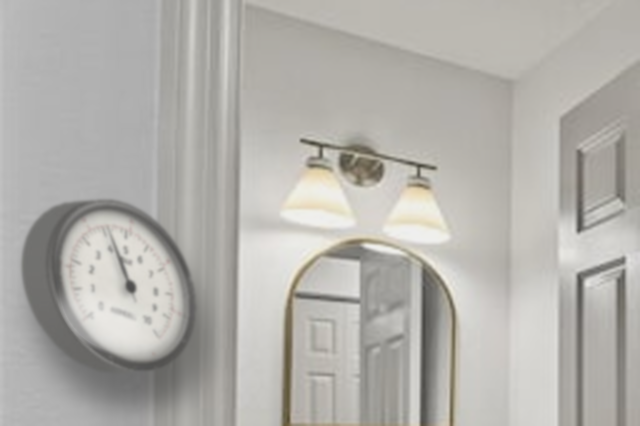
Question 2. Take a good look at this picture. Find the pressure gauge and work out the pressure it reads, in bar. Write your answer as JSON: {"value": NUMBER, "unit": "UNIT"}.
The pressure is {"value": 4, "unit": "bar"}
